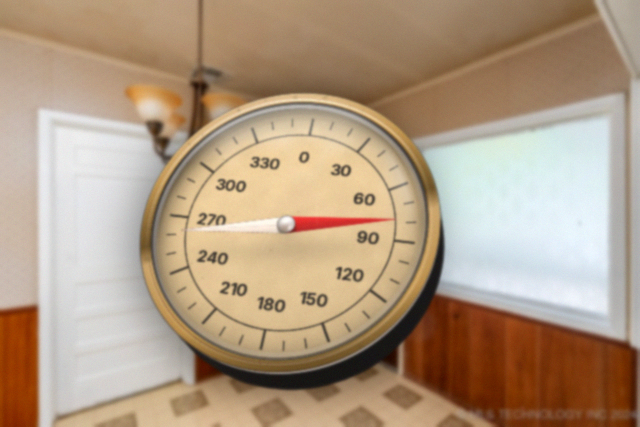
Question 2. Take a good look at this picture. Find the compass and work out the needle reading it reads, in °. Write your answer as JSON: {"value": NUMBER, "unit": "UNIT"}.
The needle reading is {"value": 80, "unit": "°"}
